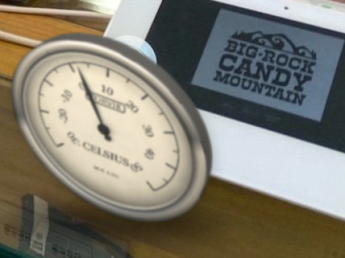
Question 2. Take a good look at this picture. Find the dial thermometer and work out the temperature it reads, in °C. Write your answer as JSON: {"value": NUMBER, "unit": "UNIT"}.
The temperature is {"value": 2.5, "unit": "°C"}
